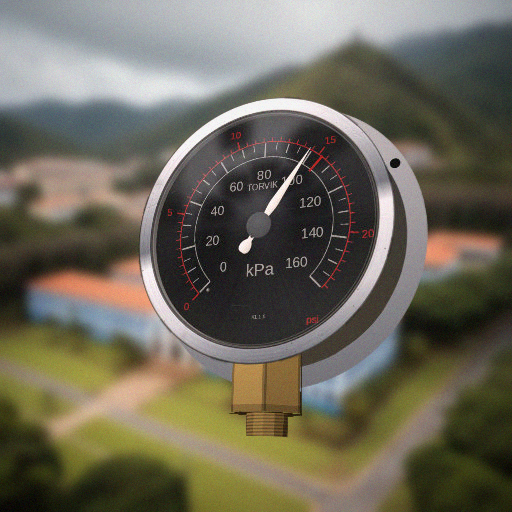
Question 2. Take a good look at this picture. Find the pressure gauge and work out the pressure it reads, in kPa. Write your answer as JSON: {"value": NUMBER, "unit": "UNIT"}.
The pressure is {"value": 100, "unit": "kPa"}
